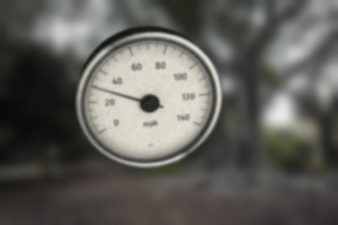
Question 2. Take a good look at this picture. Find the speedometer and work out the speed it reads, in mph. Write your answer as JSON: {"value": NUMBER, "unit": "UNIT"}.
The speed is {"value": 30, "unit": "mph"}
